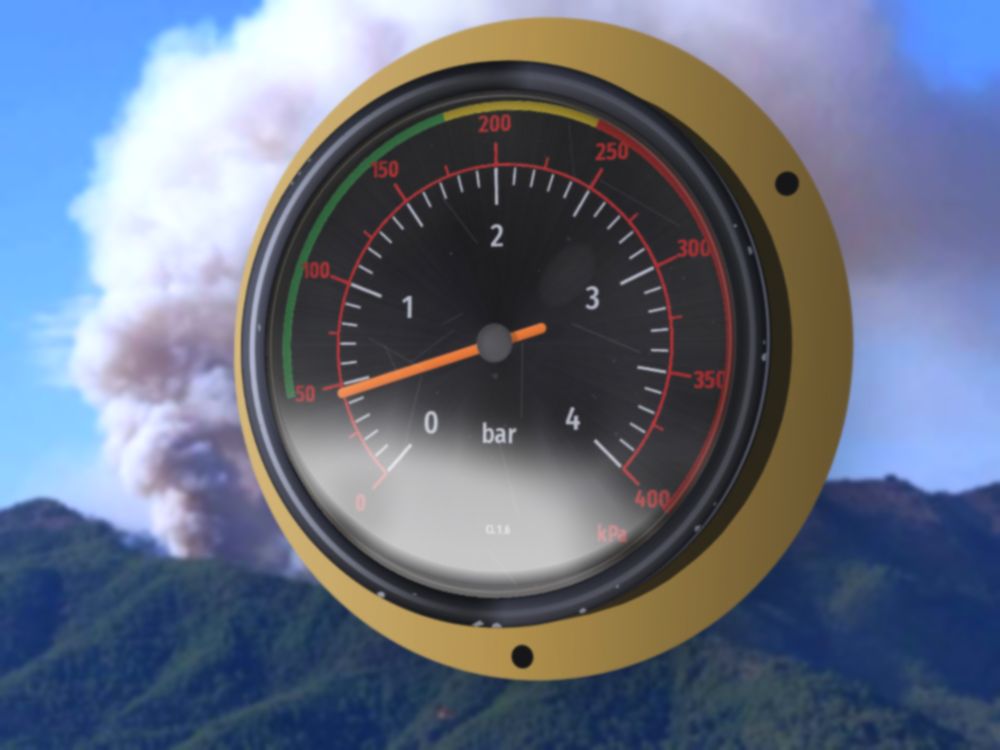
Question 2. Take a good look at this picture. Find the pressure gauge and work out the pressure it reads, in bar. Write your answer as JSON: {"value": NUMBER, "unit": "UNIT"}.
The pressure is {"value": 0.45, "unit": "bar"}
